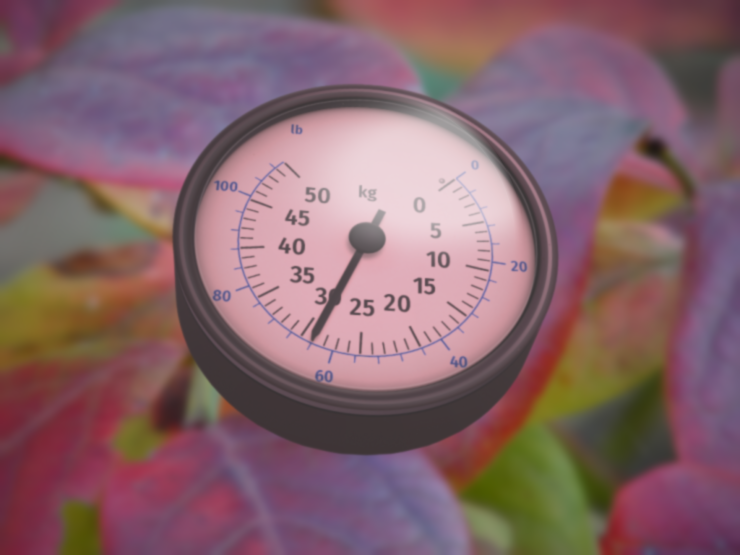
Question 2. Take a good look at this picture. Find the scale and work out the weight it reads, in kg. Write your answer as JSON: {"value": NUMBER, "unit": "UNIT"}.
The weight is {"value": 29, "unit": "kg"}
